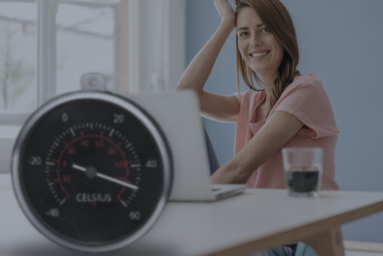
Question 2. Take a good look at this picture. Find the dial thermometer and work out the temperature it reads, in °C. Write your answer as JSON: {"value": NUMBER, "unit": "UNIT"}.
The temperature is {"value": 50, "unit": "°C"}
